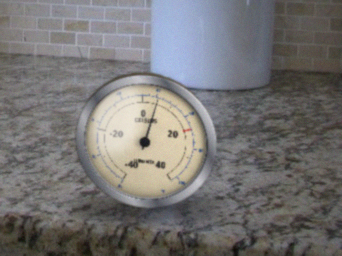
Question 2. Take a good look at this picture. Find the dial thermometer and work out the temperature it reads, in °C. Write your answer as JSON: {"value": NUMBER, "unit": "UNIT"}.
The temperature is {"value": 5, "unit": "°C"}
